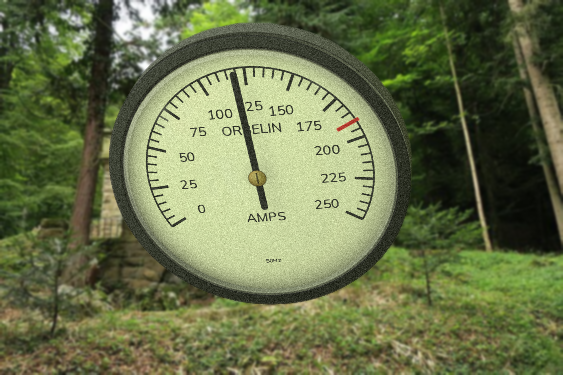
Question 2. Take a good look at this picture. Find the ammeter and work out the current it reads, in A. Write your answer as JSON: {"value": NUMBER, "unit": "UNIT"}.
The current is {"value": 120, "unit": "A"}
